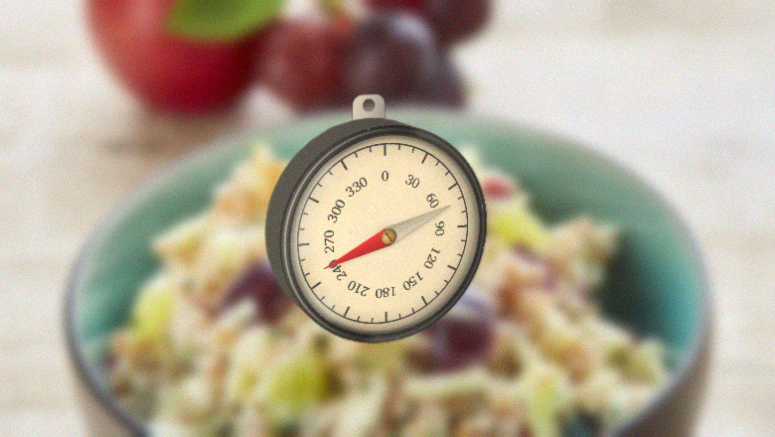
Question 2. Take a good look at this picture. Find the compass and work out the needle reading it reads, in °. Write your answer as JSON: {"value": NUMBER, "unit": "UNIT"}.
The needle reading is {"value": 250, "unit": "°"}
